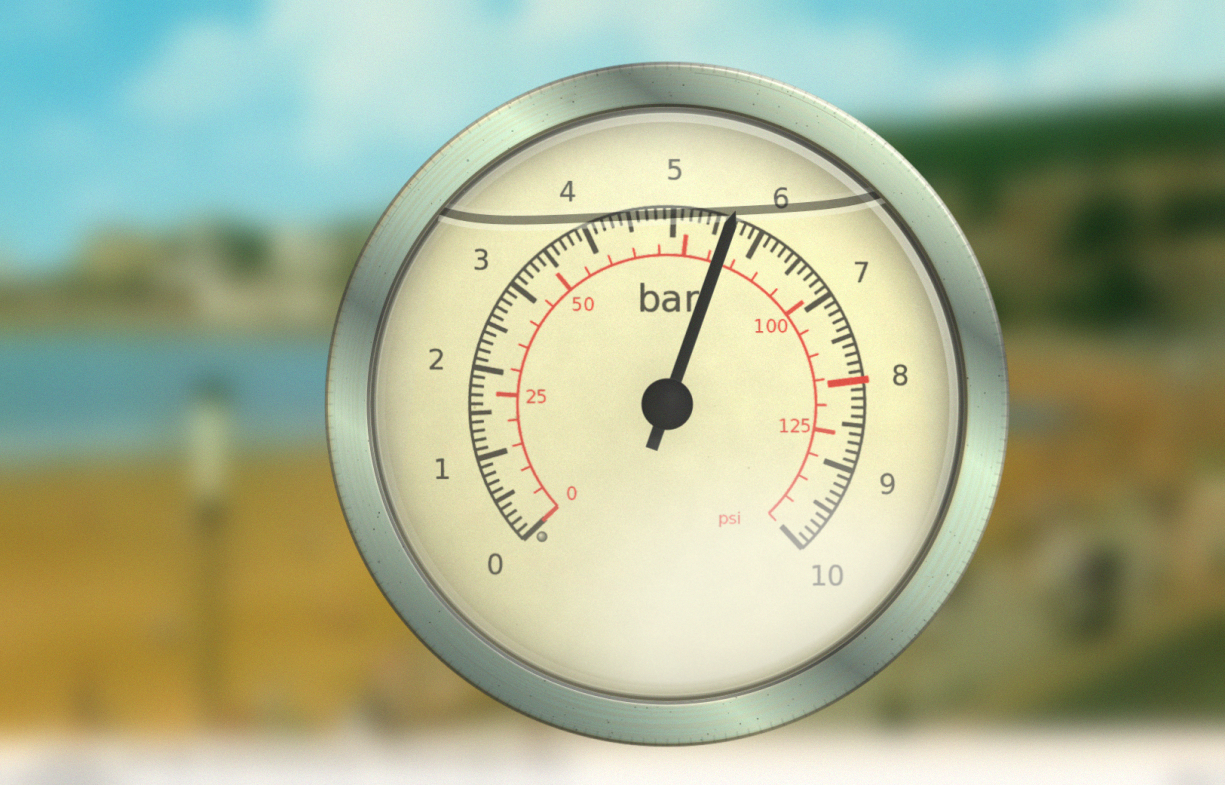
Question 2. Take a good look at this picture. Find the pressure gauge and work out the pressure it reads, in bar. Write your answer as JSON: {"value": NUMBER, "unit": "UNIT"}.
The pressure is {"value": 5.65, "unit": "bar"}
